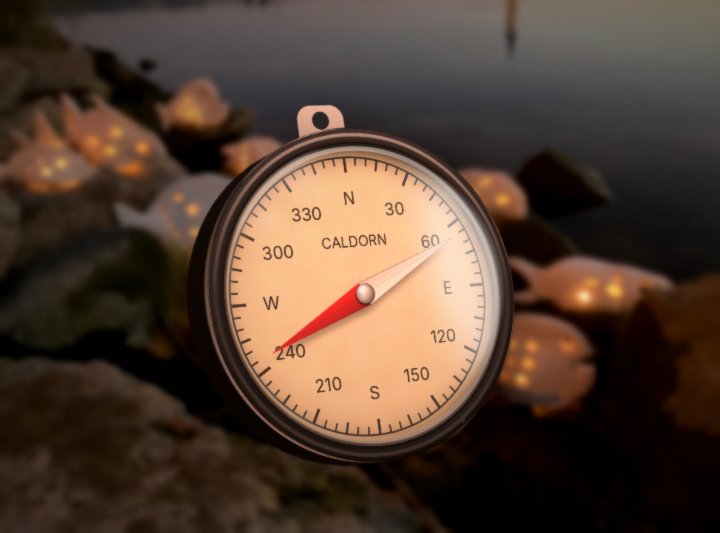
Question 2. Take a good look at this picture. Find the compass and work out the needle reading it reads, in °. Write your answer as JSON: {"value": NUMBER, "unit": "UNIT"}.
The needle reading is {"value": 245, "unit": "°"}
